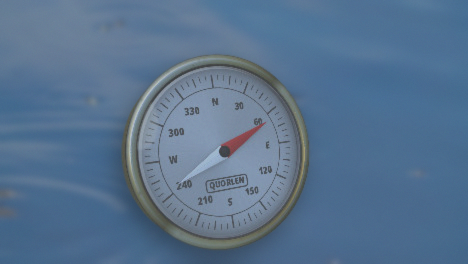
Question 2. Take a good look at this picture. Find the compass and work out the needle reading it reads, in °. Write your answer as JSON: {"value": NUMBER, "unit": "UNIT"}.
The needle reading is {"value": 65, "unit": "°"}
